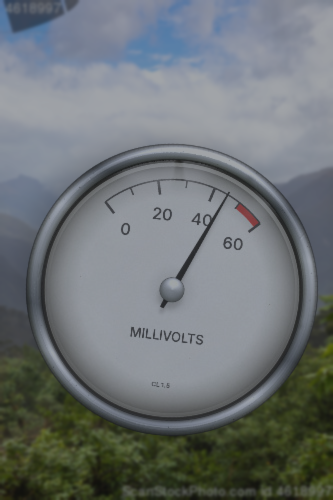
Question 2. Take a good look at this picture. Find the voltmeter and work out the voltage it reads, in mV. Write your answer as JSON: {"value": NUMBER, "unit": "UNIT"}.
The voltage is {"value": 45, "unit": "mV"}
